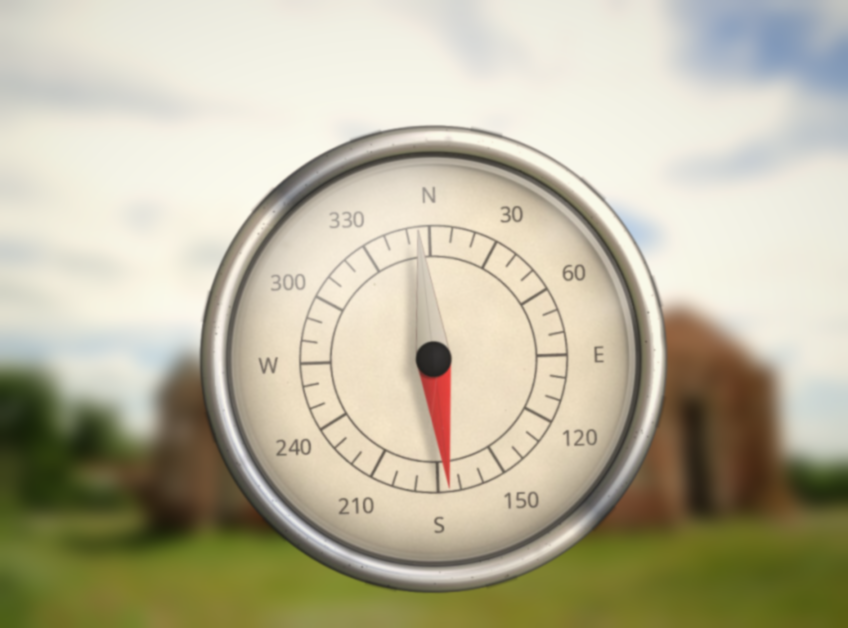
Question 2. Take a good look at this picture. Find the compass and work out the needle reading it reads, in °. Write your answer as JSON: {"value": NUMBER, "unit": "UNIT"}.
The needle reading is {"value": 175, "unit": "°"}
